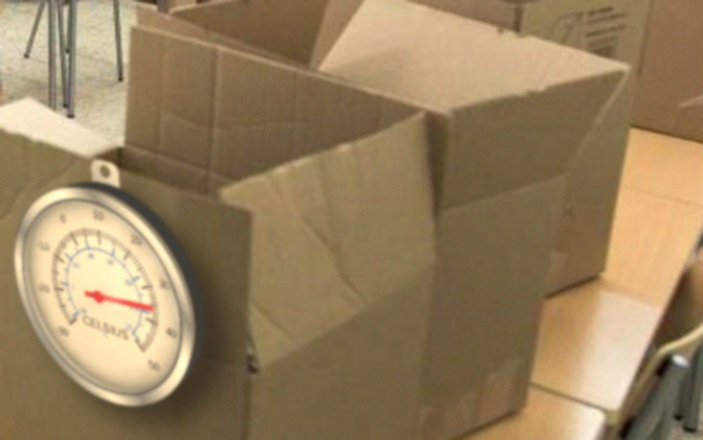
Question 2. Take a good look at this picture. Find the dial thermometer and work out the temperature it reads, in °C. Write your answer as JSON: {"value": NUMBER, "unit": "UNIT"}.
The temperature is {"value": 35, "unit": "°C"}
